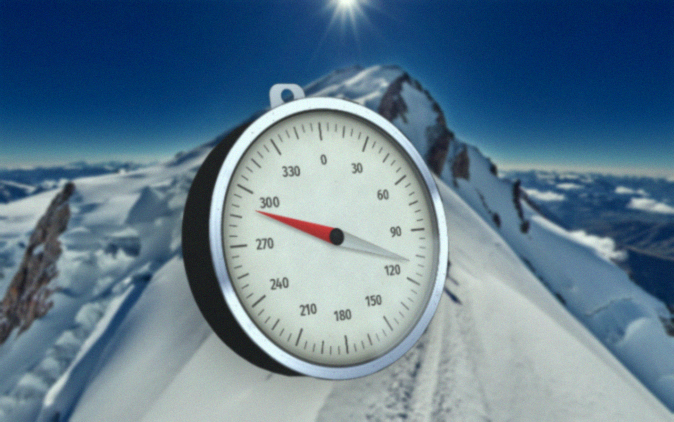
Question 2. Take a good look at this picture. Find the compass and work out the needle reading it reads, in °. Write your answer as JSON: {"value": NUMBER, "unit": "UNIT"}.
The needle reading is {"value": 290, "unit": "°"}
